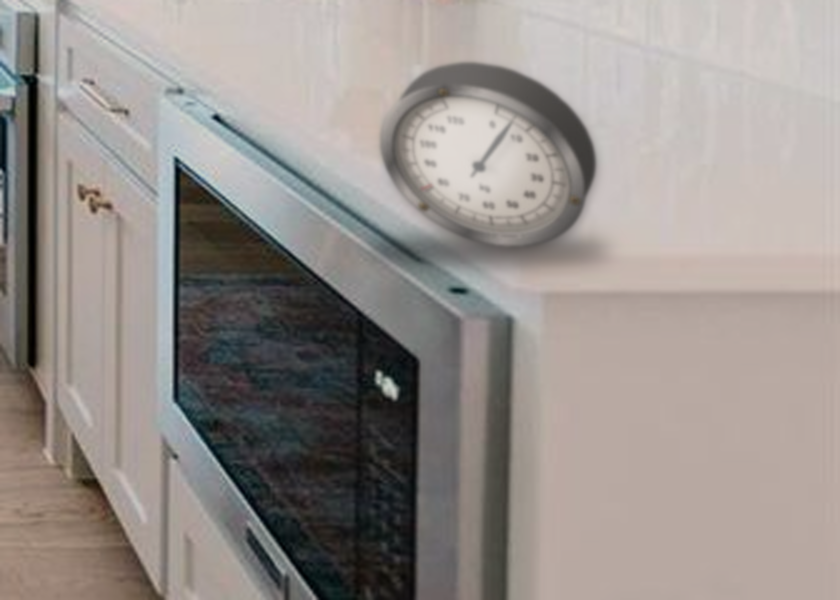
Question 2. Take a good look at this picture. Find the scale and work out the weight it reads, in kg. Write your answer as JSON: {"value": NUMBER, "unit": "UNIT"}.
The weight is {"value": 5, "unit": "kg"}
